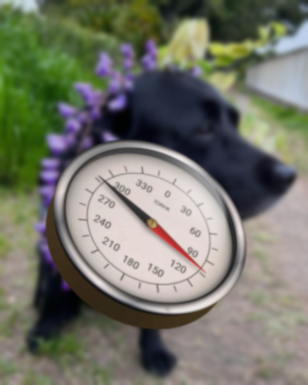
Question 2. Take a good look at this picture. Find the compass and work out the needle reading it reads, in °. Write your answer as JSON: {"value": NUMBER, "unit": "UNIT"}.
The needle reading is {"value": 105, "unit": "°"}
